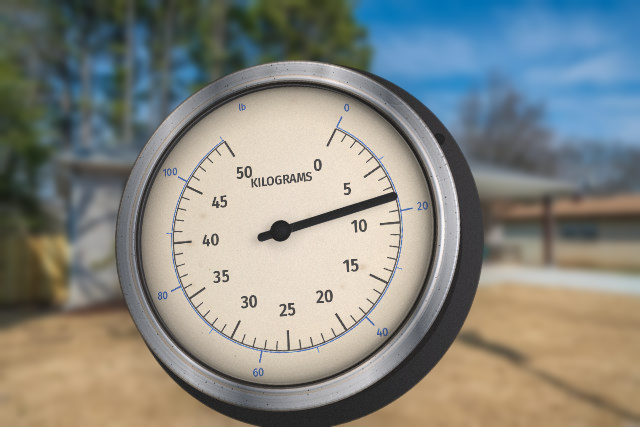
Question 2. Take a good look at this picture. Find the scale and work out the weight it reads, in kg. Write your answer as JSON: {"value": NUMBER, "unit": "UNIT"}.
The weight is {"value": 8, "unit": "kg"}
